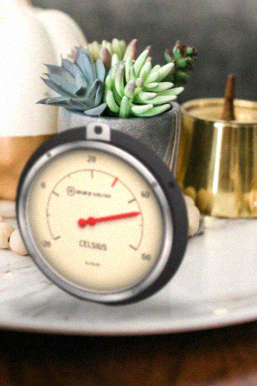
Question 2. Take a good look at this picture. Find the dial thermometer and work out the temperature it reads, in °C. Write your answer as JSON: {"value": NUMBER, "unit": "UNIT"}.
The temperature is {"value": 45, "unit": "°C"}
